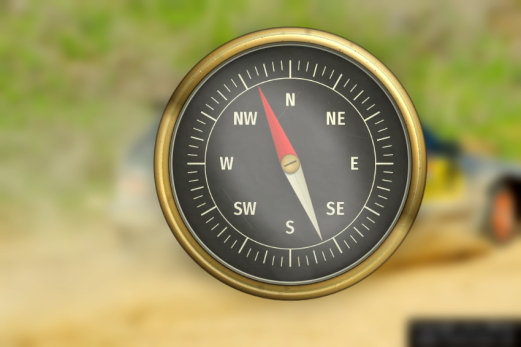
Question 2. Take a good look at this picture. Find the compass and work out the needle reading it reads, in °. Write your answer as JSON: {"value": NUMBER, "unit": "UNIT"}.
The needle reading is {"value": 337.5, "unit": "°"}
